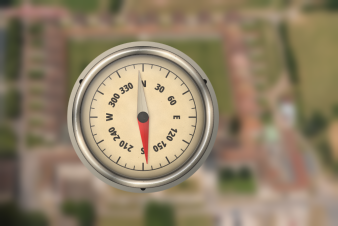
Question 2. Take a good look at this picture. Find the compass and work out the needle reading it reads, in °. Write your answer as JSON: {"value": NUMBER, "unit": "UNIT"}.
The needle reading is {"value": 175, "unit": "°"}
